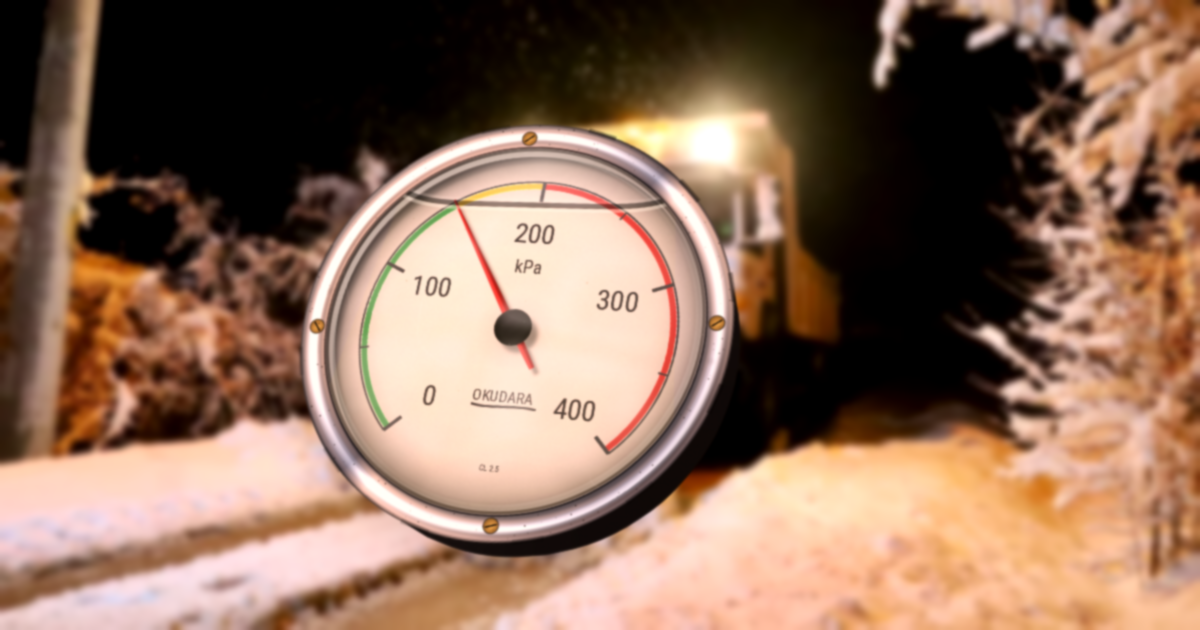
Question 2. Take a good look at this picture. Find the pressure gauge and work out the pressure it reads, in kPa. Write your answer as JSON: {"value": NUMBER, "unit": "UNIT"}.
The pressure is {"value": 150, "unit": "kPa"}
